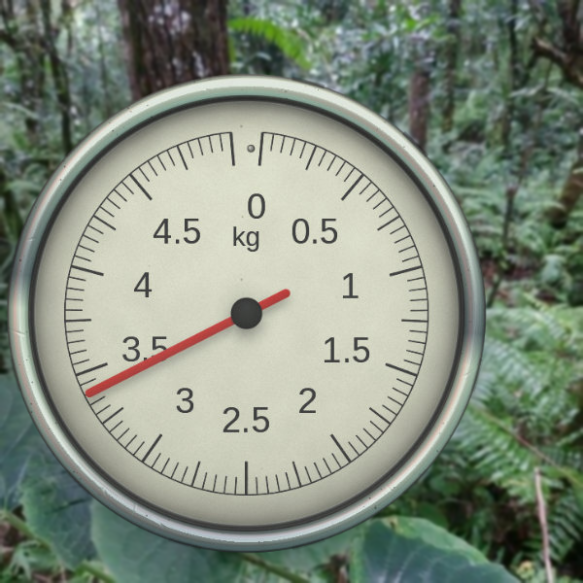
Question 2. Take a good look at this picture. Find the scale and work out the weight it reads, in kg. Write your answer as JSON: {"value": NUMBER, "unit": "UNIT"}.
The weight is {"value": 3.4, "unit": "kg"}
